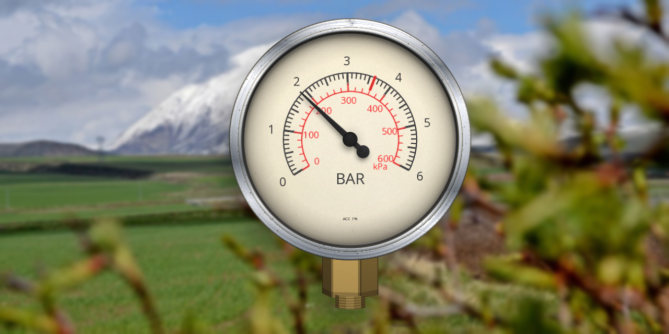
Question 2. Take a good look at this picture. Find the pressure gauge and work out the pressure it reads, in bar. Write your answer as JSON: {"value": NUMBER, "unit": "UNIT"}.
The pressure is {"value": 1.9, "unit": "bar"}
